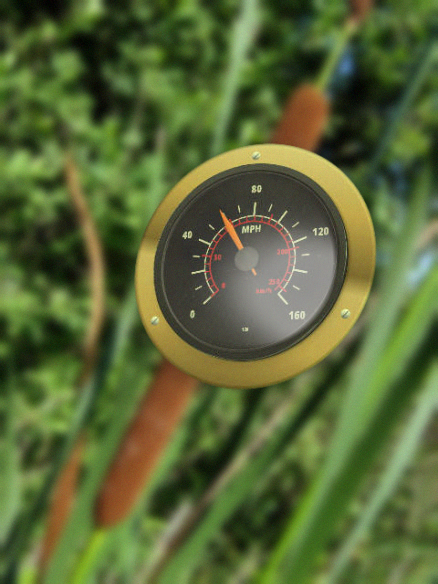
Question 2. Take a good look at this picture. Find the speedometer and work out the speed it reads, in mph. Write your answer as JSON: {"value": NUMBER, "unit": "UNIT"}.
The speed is {"value": 60, "unit": "mph"}
